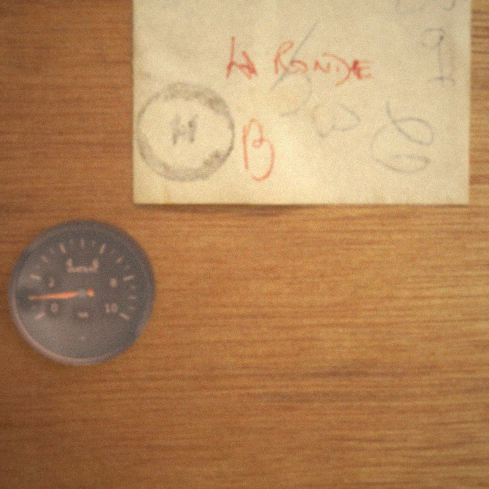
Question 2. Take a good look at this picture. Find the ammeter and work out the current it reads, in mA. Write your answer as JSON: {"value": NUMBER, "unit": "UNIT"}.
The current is {"value": 1, "unit": "mA"}
